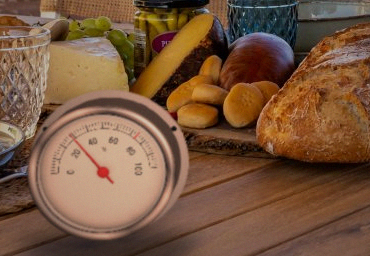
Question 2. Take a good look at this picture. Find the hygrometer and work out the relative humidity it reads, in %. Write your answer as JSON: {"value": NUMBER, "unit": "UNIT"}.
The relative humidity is {"value": 30, "unit": "%"}
